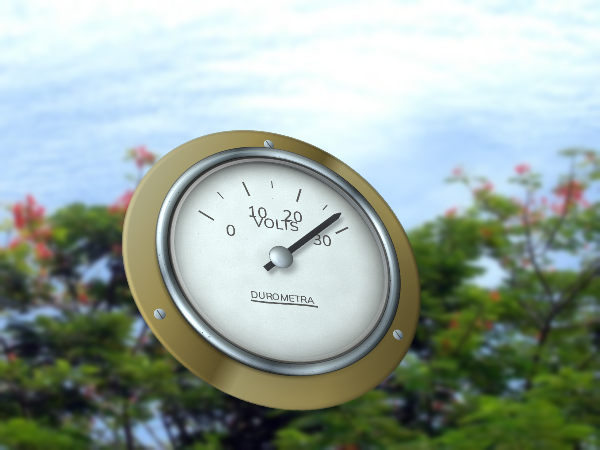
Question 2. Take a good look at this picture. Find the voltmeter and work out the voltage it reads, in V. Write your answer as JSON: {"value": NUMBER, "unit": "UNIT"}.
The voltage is {"value": 27.5, "unit": "V"}
